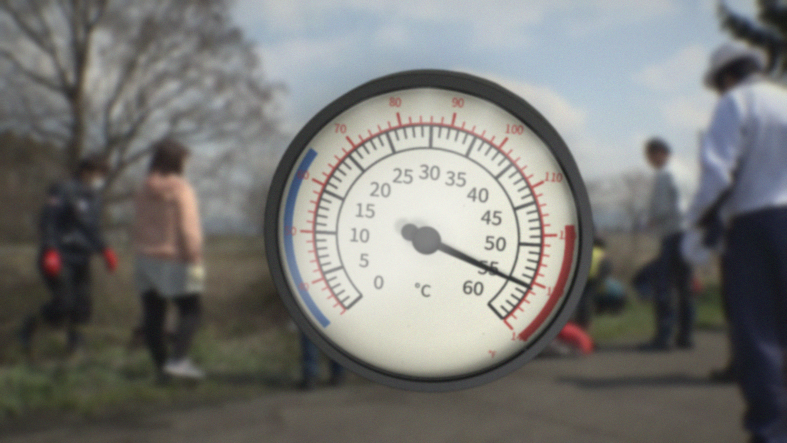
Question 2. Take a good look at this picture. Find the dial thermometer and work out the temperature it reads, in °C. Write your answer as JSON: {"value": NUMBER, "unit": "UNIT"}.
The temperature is {"value": 55, "unit": "°C"}
